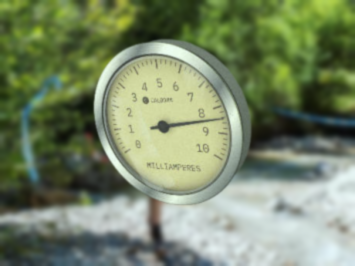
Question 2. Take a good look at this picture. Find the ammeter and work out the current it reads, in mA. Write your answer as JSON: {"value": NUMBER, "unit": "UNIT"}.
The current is {"value": 8.4, "unit": "mA"}
